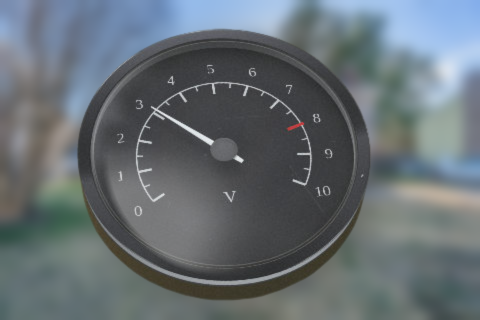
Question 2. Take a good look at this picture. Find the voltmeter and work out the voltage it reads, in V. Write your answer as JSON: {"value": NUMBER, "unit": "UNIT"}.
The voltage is {"value": 3, "unit": "V"}
